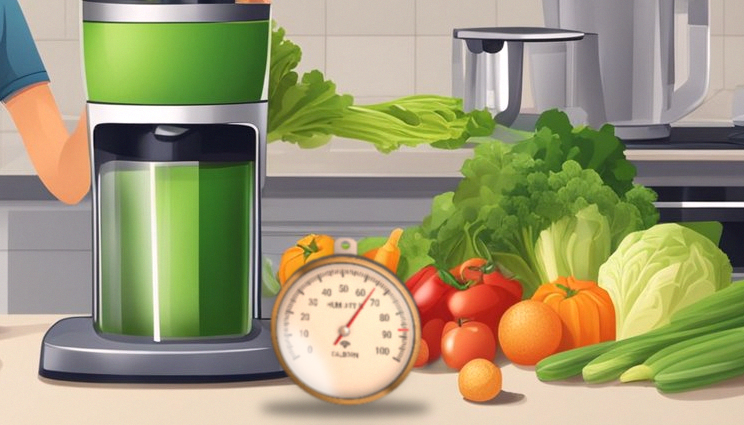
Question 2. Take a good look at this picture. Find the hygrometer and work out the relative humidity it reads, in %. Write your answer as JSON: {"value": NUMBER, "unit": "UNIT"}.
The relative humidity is {"value": 65, "unit": "%"}
